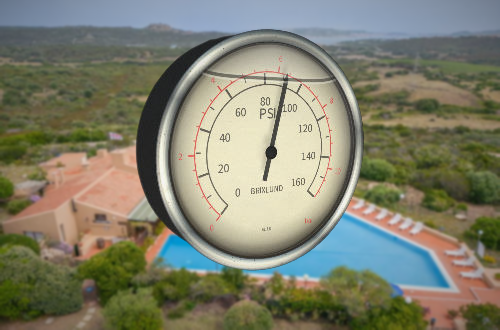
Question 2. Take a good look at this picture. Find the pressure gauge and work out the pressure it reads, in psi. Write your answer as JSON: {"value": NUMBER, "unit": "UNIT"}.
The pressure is {"value": 90, "unit": "psi"}
